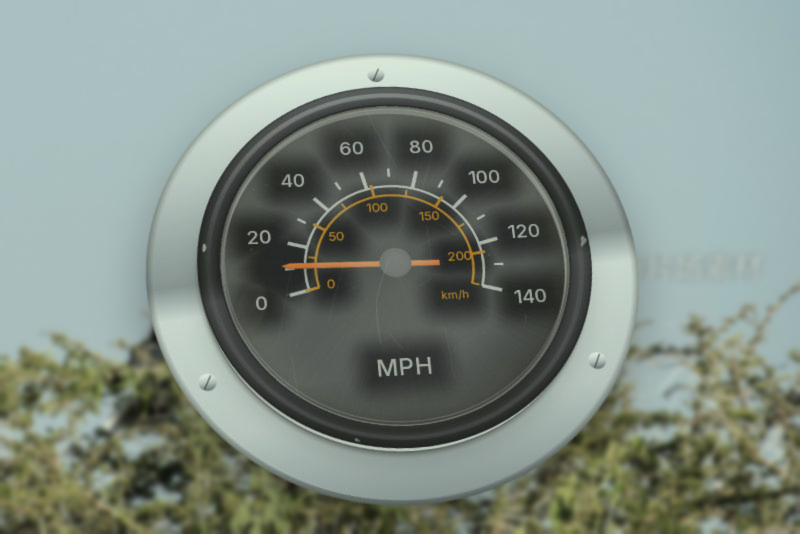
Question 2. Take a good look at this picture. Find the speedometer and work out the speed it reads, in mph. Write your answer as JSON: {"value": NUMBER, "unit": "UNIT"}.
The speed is {"value": 10, "unit": "mph"}
